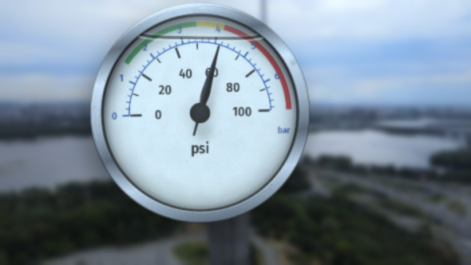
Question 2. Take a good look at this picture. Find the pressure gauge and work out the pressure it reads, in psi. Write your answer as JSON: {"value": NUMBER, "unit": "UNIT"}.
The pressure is {"value": 60, "unit": "psi"}
